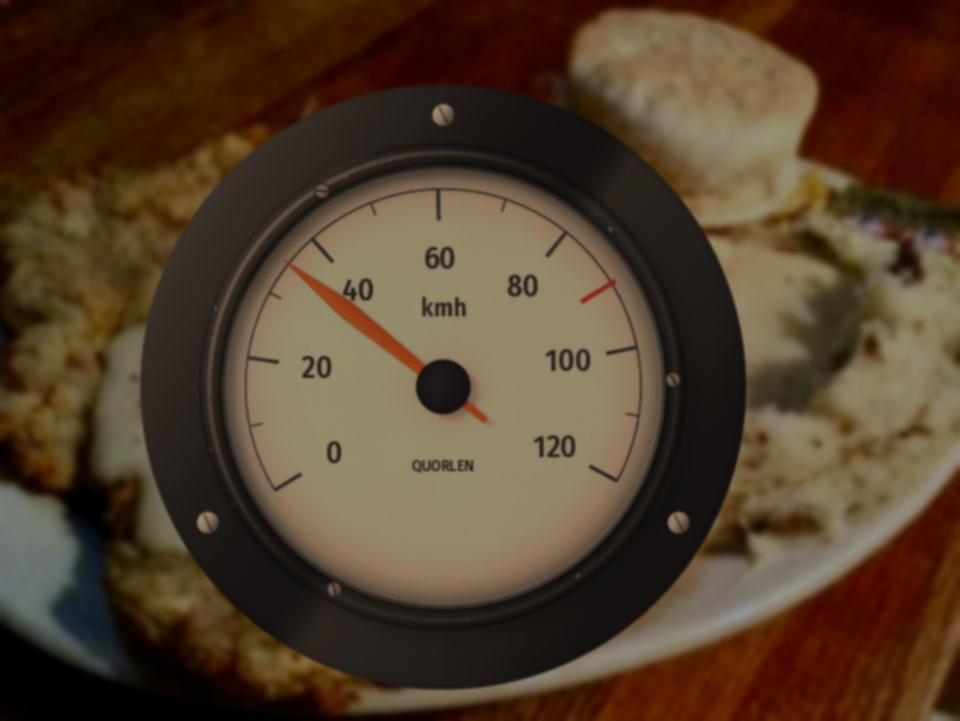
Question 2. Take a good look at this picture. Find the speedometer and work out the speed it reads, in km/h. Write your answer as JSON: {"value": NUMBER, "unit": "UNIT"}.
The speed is {"value": 35, "unit": "km/h"}
